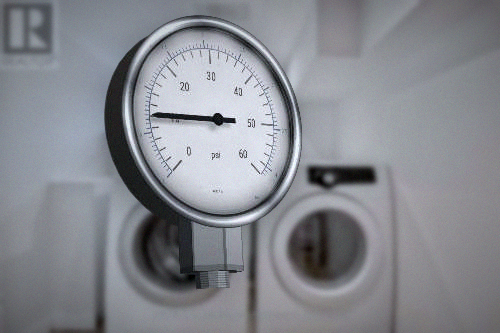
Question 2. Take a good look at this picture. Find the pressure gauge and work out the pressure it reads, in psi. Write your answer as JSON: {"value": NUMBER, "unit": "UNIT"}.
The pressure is {"value": 10, "unit": "psi"}
